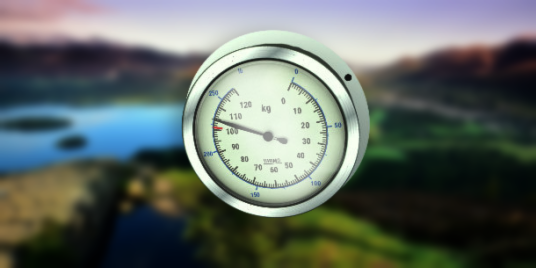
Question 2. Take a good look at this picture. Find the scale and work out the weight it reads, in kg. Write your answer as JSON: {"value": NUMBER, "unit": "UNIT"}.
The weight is {"value": 105, "unit": "kg"}
